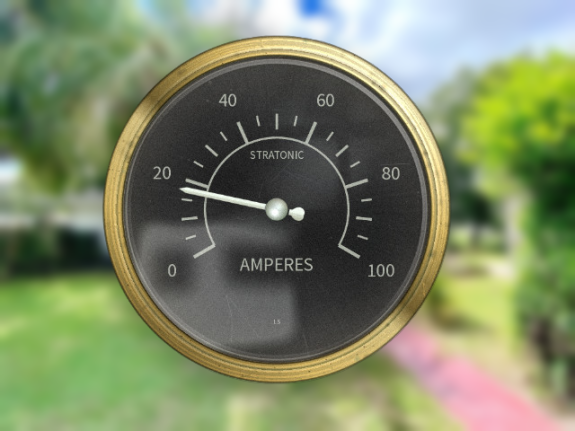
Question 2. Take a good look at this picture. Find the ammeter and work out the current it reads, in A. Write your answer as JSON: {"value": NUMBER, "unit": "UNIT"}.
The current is {"value": 17.5, "unit": "A"}
